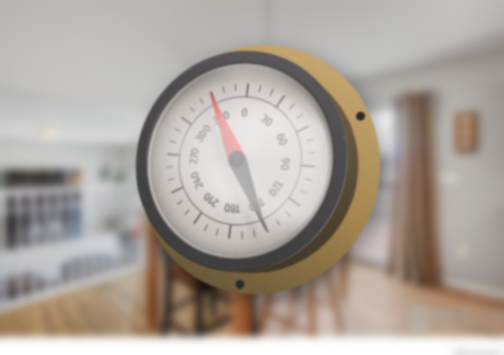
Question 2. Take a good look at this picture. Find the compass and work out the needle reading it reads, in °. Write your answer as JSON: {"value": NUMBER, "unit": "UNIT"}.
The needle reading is {"value": 330, "unit": "°"}
